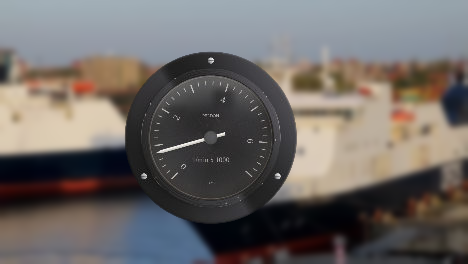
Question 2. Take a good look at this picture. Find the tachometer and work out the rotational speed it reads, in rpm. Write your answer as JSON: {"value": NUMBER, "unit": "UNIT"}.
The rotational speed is {"value": 800, "unit": "rpm"}
